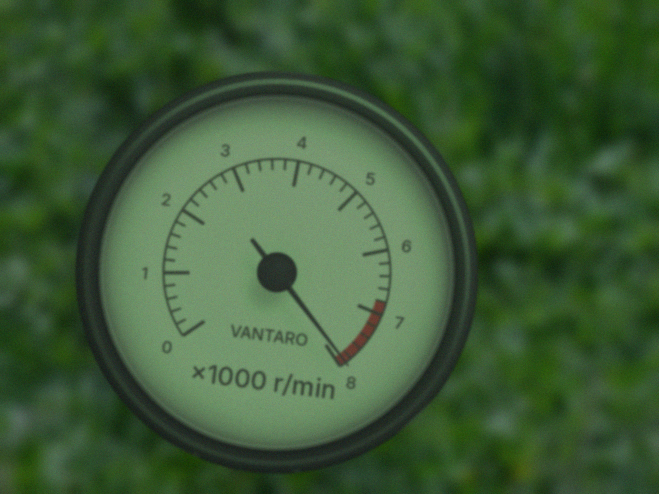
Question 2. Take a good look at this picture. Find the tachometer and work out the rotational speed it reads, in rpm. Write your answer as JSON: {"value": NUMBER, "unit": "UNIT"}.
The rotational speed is {"value": 7900, "unit": "rpm"}
